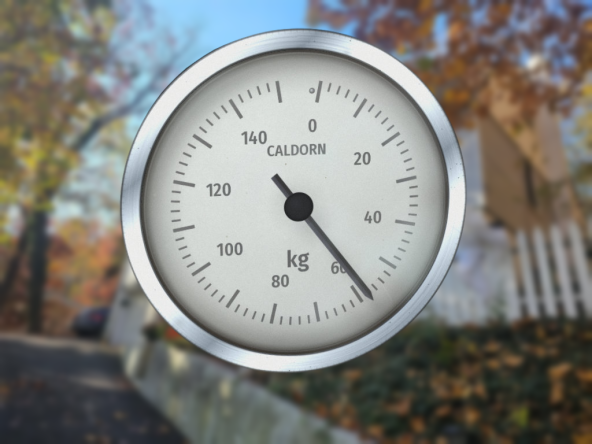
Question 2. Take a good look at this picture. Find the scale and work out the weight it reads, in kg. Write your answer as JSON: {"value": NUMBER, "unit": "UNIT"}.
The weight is {"value": 58, "unit": "kg"}
